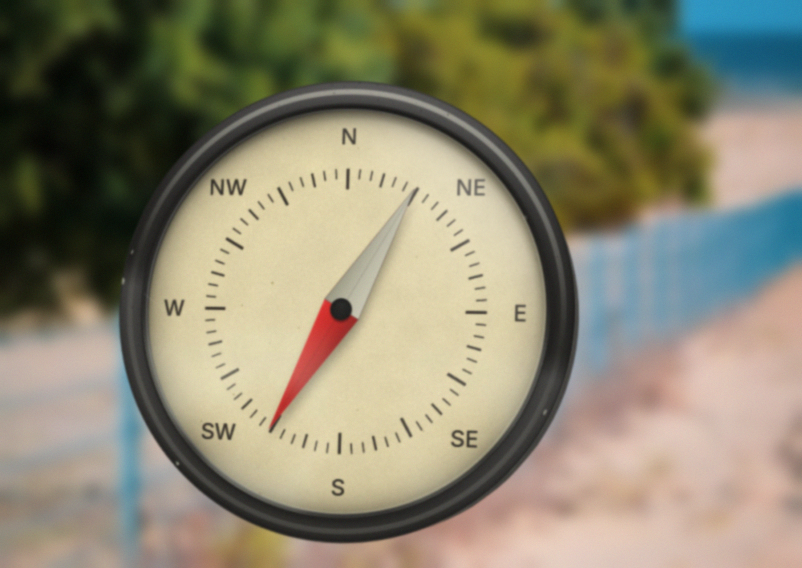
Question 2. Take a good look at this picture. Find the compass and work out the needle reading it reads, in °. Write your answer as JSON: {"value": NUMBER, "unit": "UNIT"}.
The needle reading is {"value": 210, "unit": "°"}
